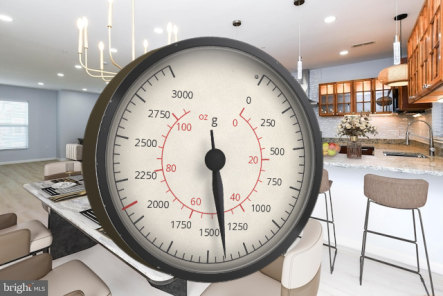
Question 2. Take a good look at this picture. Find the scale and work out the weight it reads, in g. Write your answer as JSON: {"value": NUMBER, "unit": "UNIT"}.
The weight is {"value": 1400, "unit": "g"}
